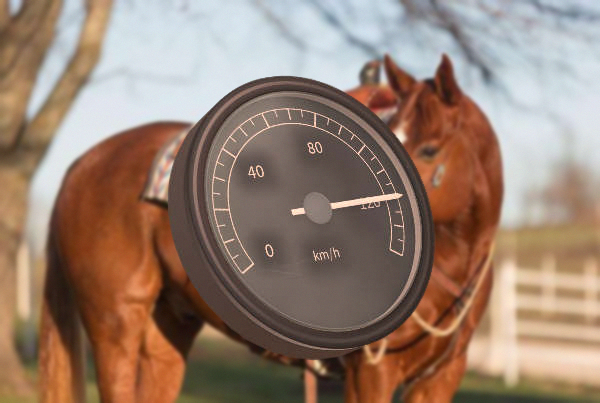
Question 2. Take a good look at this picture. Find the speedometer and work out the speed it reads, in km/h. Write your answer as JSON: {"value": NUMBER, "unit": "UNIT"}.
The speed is {"value": 120, "unit": "km/h"}
